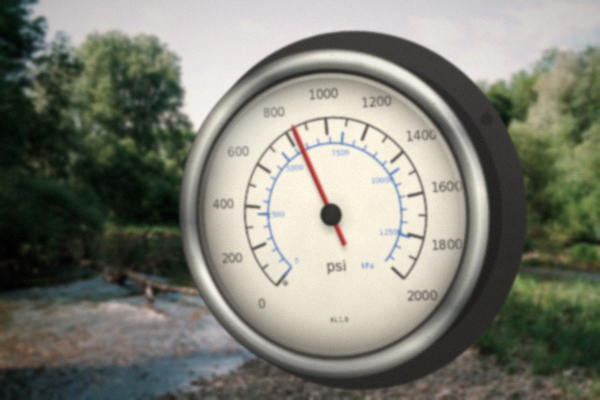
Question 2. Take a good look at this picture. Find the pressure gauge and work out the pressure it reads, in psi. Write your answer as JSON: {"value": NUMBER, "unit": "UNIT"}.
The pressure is {"value": 850, "unit": "psi"}
